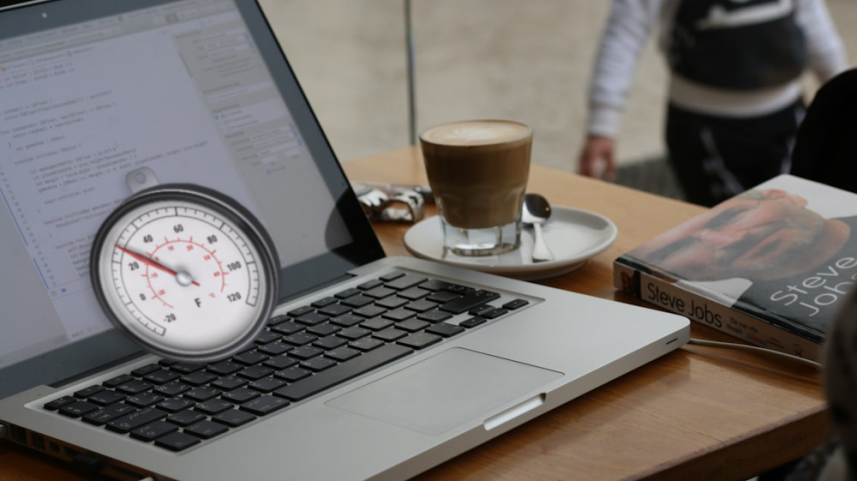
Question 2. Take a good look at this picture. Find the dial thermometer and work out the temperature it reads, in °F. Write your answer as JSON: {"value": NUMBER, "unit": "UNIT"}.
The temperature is {"value": 28, "unit": "°F"}
